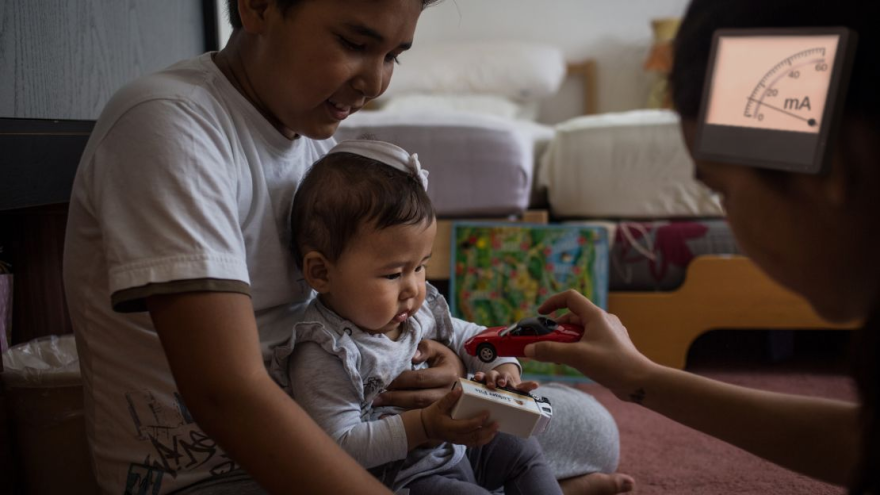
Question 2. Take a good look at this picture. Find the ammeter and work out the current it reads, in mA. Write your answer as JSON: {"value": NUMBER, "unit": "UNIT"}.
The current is {"value": 10, "unit": "mA"}
